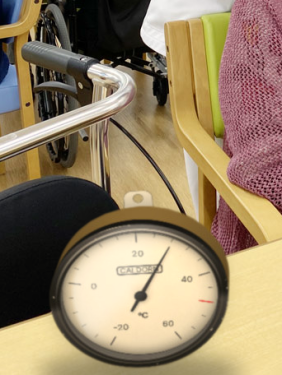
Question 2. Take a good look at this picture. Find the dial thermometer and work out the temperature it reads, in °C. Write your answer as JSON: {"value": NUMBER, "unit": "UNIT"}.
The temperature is {"value": 28, "unit": "°C"}
